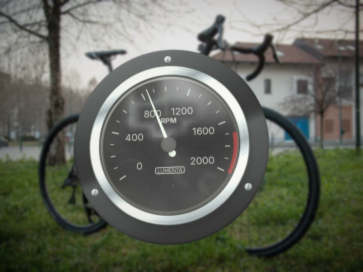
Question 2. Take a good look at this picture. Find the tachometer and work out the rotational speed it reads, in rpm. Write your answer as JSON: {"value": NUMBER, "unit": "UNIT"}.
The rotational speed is {"value": 850, "unit": "rpm"}
